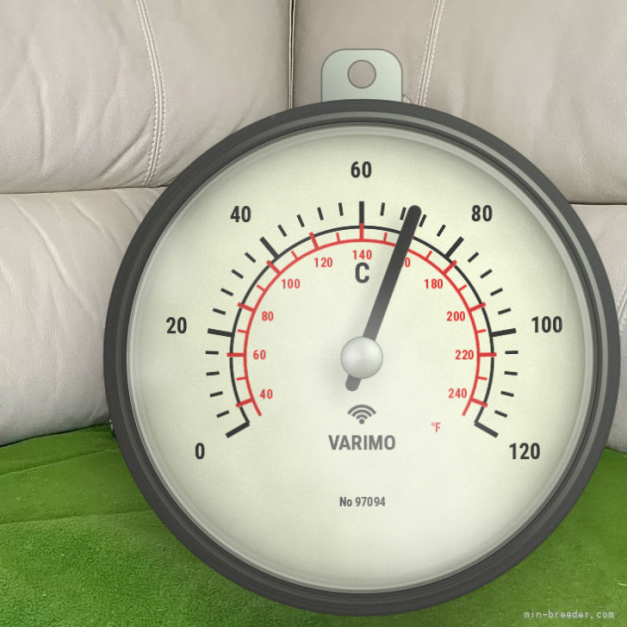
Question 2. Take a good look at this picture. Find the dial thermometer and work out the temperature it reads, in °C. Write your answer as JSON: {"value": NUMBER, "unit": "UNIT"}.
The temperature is {"value": 70, "unit": "°C"}
